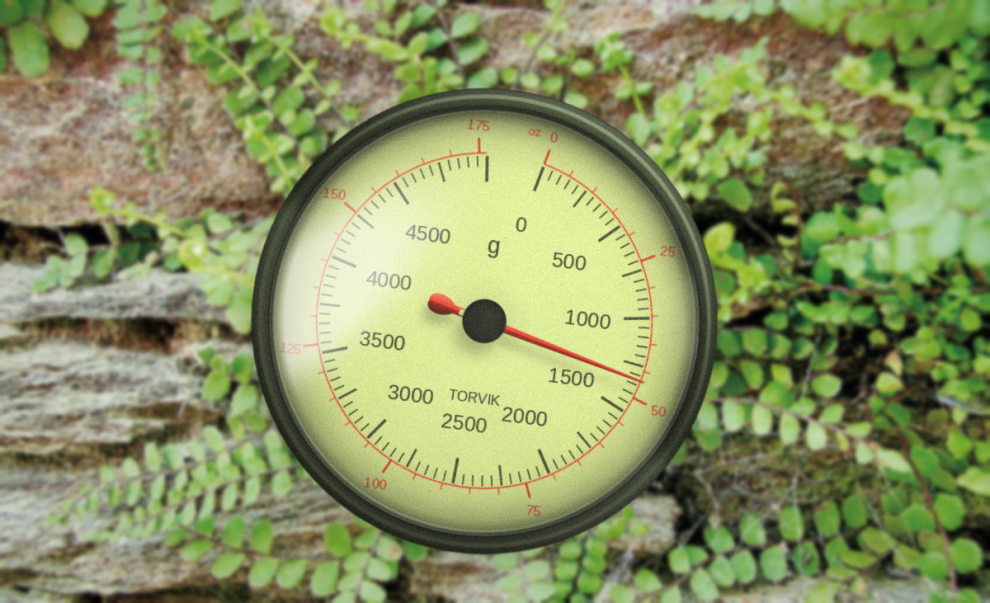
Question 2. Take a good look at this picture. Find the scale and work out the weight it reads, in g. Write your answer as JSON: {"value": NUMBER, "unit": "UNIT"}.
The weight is {"value": 1325, "unit": "g"}
